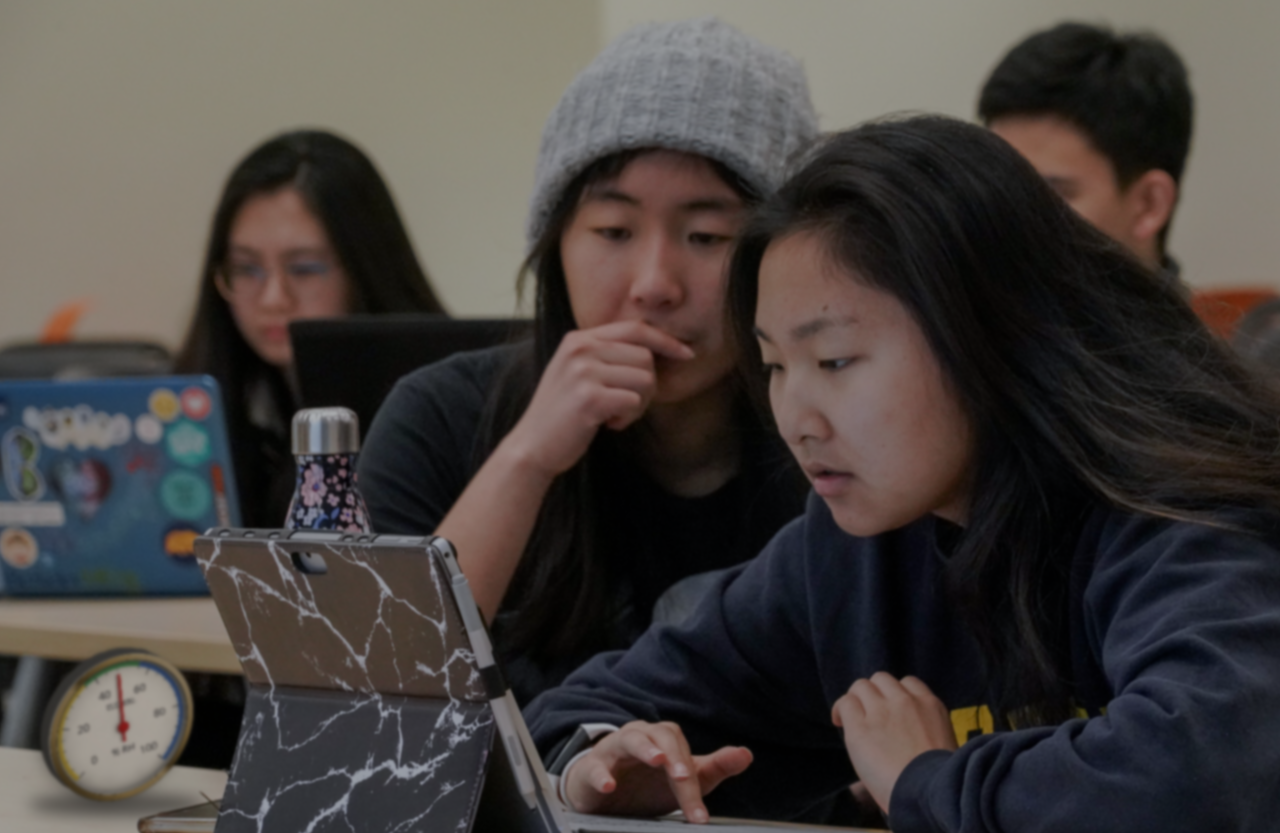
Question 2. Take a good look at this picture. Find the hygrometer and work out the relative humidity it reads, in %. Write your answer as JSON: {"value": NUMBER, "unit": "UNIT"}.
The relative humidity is {"value": 48, "unit": "%"}
